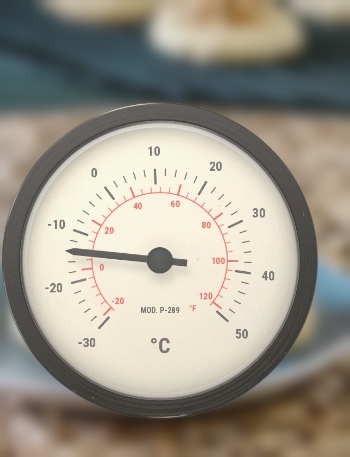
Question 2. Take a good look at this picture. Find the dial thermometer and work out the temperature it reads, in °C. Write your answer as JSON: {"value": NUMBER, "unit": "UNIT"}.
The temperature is {"value": -14, "unit": "°C"}
